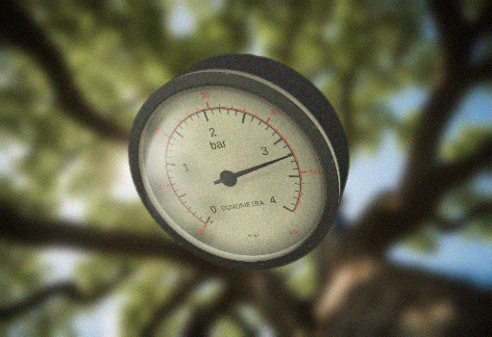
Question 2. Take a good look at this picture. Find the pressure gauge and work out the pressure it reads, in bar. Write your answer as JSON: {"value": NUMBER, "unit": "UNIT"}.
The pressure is {"value": 3.2, "unit": "bar"}
